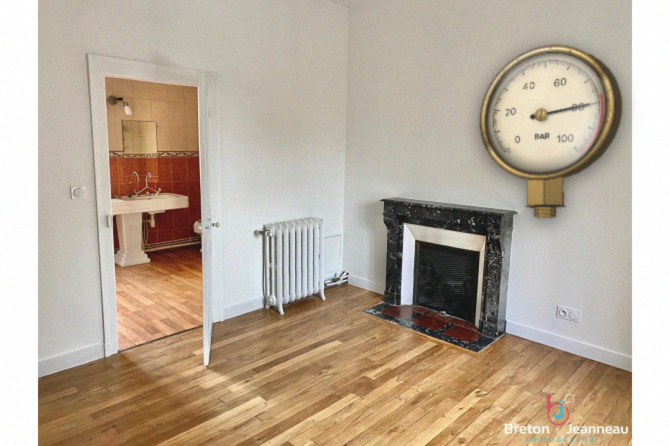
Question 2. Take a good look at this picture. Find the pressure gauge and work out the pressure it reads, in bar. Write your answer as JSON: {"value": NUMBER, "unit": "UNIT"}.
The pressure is {"value": 80, "unit": "bar"}
